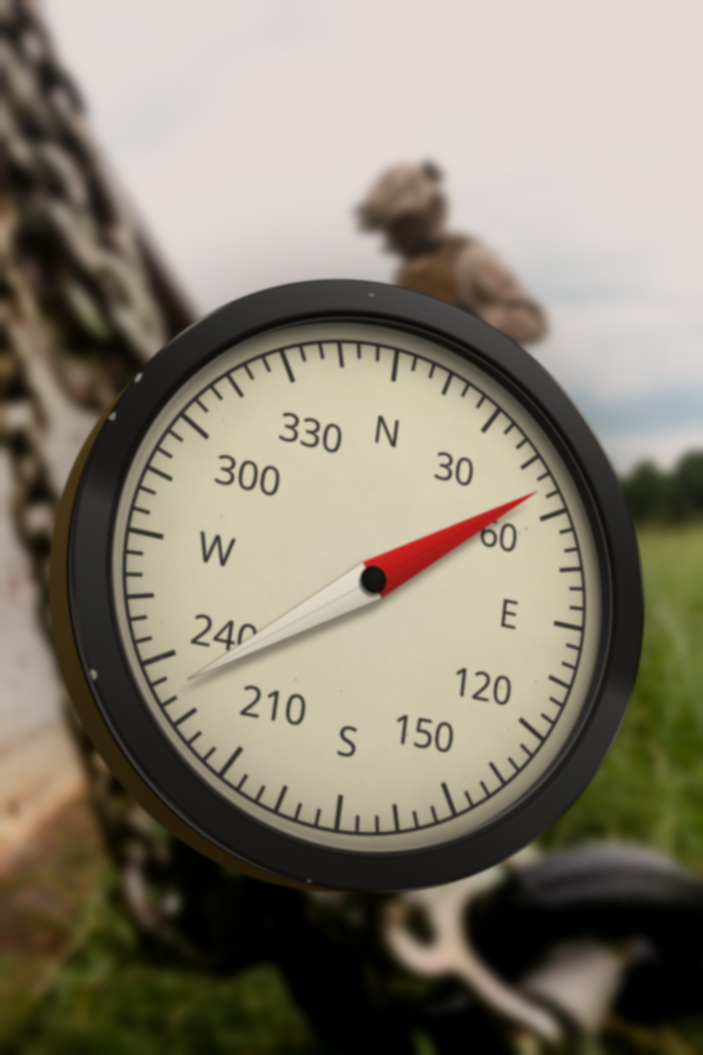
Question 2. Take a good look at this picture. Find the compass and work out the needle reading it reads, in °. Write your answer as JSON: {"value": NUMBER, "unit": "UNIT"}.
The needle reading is {"value": 52.5, "unit": "°"}
